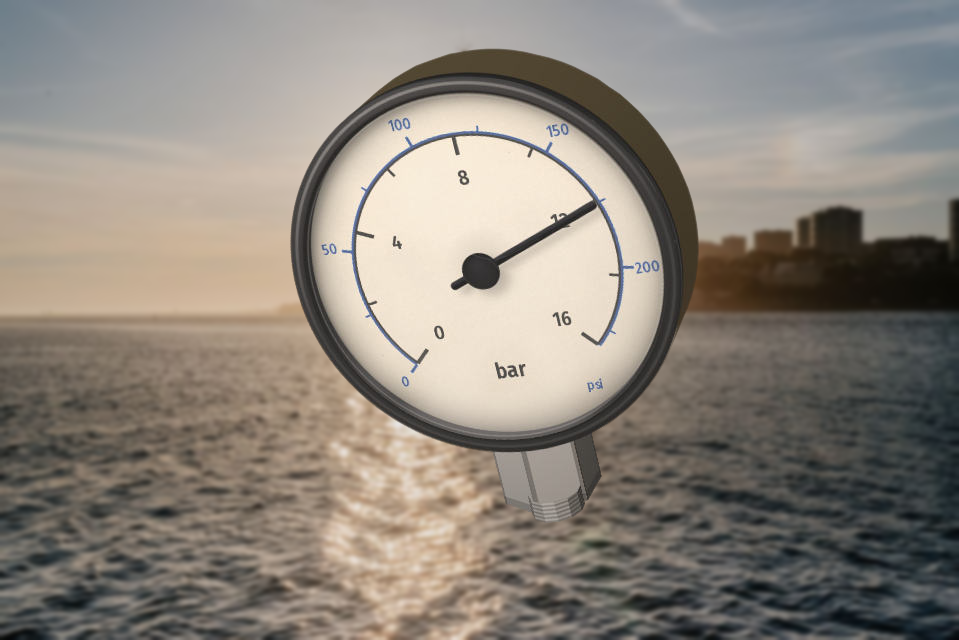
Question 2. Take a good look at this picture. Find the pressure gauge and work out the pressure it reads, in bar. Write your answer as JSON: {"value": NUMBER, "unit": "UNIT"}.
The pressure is {"value": 12, "unit": "bar"}
